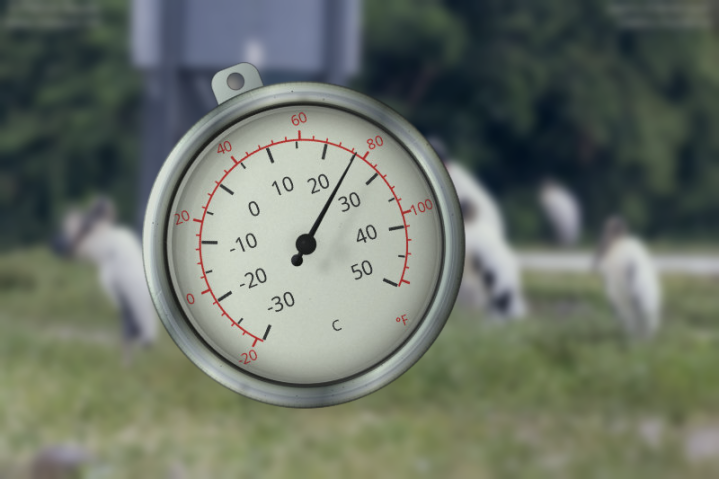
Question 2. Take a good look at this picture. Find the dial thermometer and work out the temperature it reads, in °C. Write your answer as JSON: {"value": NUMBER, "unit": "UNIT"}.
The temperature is {"value": 25, "unit": "°C"}
